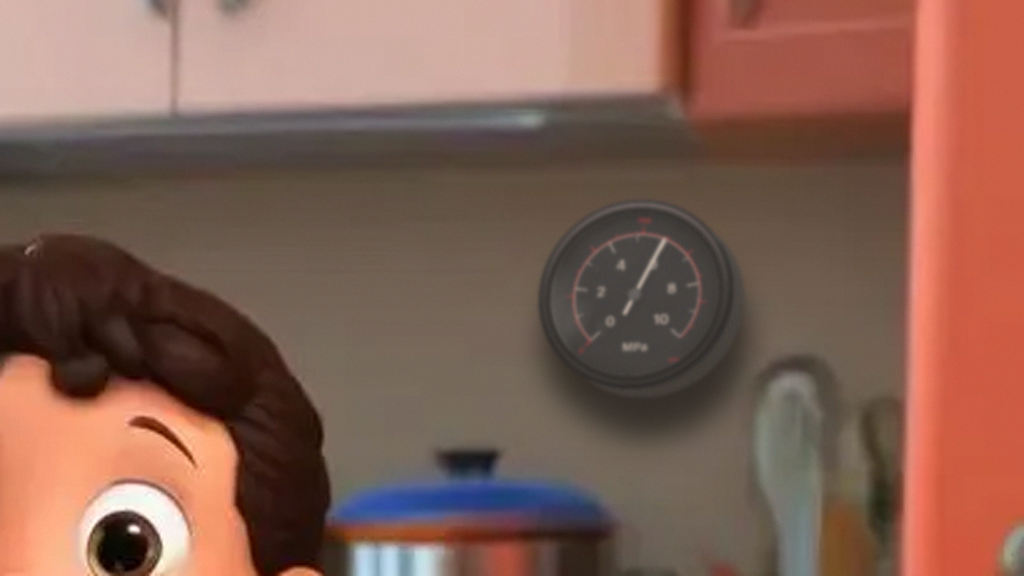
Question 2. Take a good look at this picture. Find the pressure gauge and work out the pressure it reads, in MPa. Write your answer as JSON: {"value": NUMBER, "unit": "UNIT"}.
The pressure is {"value": 6, "unit": "MPa"}
